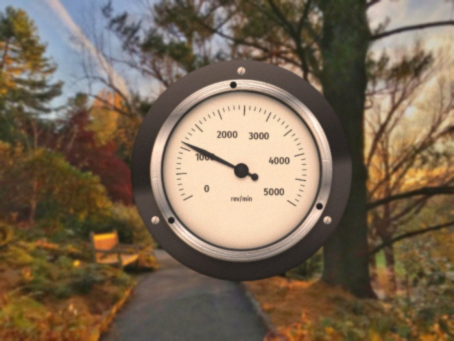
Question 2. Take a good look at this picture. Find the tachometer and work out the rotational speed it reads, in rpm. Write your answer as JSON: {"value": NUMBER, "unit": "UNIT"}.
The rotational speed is {"value": 1100, "unit": "rpm"}
